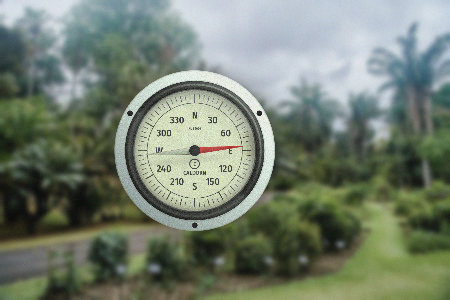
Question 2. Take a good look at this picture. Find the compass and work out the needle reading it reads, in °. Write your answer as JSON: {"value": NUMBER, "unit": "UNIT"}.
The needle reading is {"value": 85, "unit": "°"}
